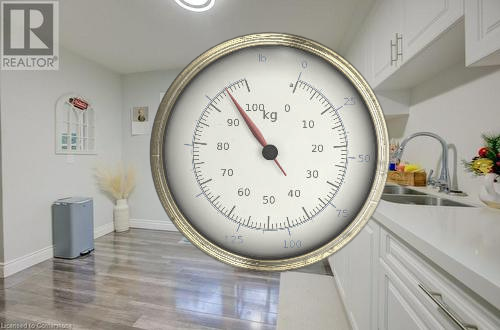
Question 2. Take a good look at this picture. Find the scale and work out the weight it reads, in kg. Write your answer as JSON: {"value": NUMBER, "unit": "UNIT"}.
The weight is {"value": 95, "unit": "kg"}
